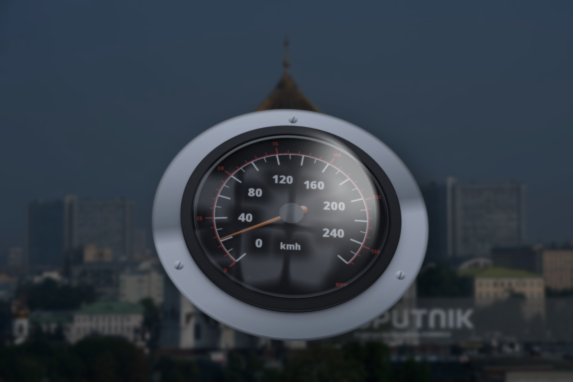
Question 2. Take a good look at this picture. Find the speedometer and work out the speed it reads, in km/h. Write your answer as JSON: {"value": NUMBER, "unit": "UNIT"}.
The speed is {"value": 20, "unit": "km/h"}
